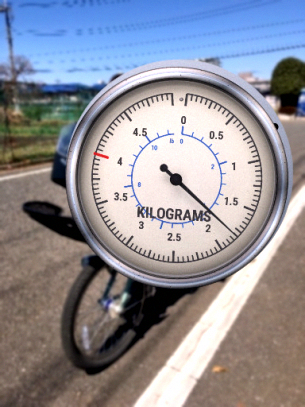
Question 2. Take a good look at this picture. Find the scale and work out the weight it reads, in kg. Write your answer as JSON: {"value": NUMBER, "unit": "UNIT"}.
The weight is {"value": 1.8, "unit": "kg"}
